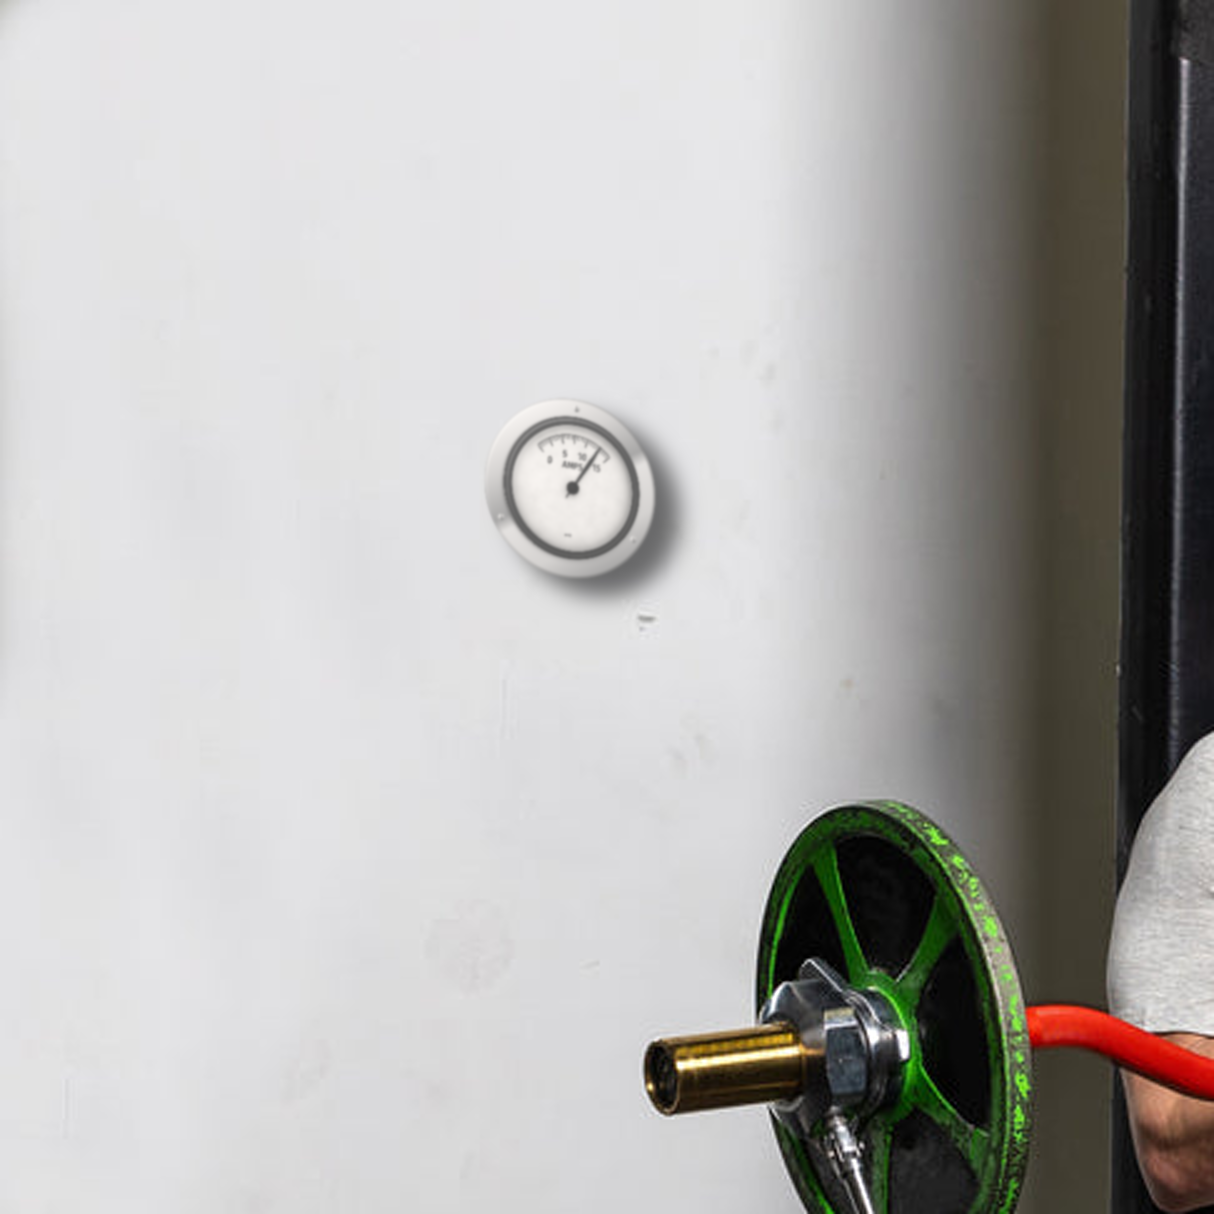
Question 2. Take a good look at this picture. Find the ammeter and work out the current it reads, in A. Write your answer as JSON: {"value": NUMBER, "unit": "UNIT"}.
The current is {"value": 12.5, "unit": "A"}
